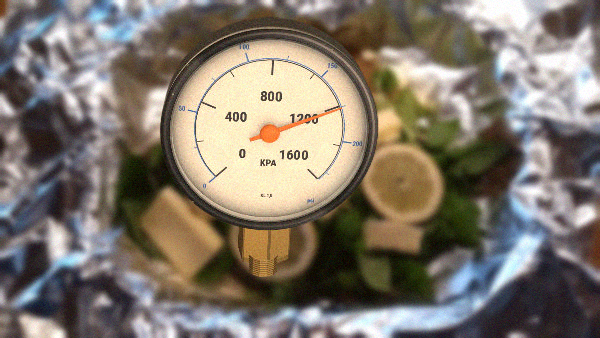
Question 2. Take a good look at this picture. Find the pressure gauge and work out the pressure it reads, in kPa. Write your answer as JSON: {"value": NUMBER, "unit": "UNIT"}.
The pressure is {"value": 1200, "unit": "kPa"}
